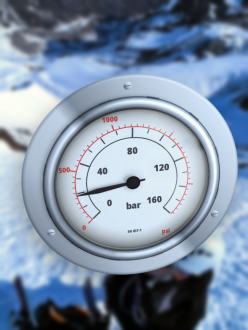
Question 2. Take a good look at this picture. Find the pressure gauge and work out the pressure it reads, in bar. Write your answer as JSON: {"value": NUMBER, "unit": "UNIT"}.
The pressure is {"value": 20, "unit": "bar"}
